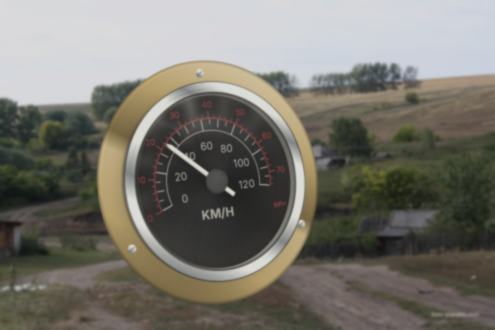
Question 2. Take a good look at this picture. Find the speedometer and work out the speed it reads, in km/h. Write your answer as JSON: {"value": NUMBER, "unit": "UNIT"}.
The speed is {"value": 35, "unit": "km/h"}
